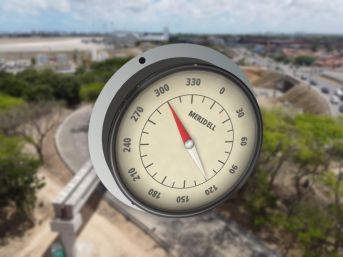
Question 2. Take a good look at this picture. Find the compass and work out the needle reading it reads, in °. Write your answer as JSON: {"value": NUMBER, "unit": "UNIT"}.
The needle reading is {"value": 300, "unit": "°"}
